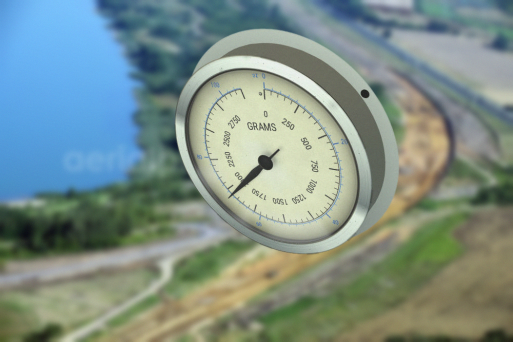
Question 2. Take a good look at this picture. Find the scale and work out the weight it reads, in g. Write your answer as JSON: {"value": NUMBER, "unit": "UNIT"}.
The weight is {"value": 1950, "unit": "g"}
